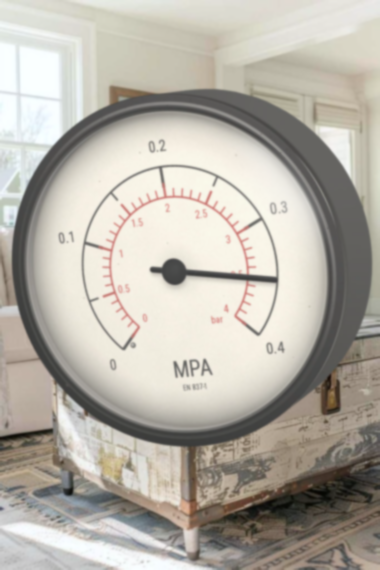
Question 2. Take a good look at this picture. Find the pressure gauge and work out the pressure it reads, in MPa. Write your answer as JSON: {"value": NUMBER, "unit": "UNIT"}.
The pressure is {"value": 0.35, "unit": "MPa"}
